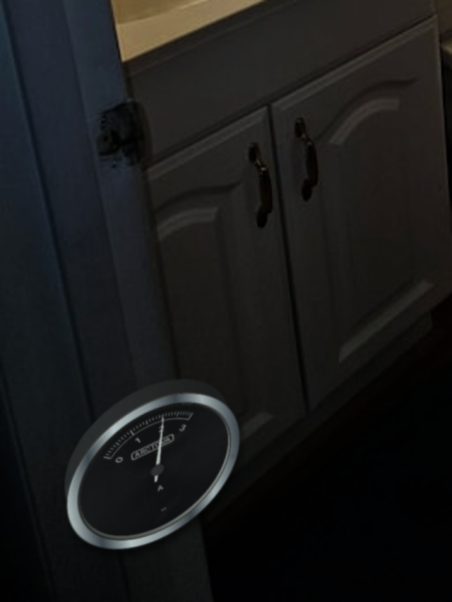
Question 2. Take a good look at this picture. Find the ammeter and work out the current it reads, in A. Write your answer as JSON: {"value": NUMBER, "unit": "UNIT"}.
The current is {"value": 2, "unit": "A"}
